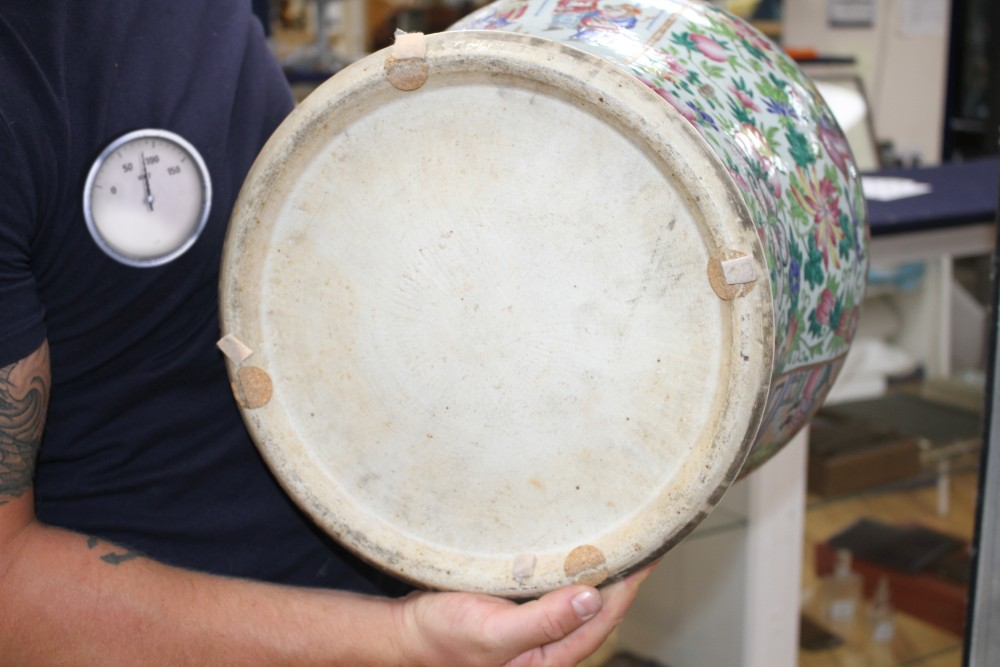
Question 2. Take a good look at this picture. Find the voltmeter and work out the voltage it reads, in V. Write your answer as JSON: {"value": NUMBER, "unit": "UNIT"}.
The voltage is {"value": 80, "unit": "V"}
